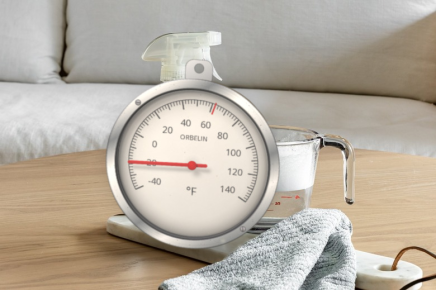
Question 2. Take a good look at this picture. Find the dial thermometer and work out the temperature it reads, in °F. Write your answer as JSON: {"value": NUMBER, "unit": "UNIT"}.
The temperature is {"value": -20, "unit": "°F"}
